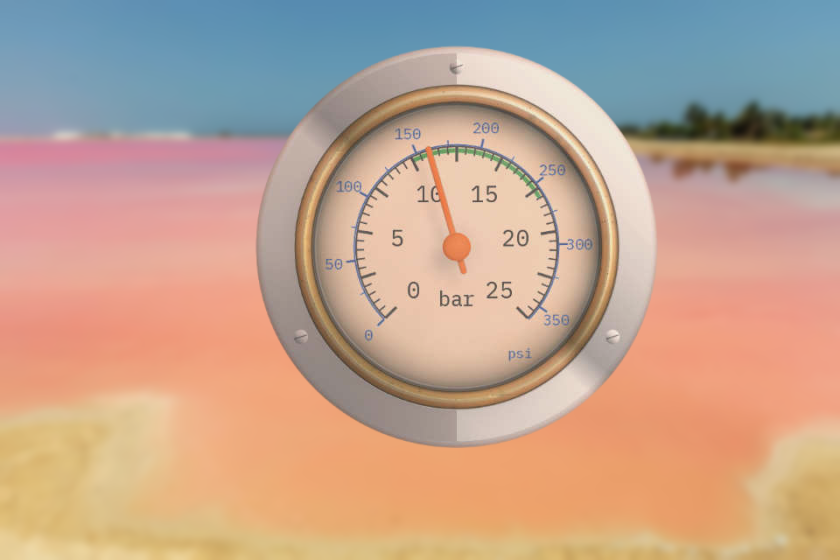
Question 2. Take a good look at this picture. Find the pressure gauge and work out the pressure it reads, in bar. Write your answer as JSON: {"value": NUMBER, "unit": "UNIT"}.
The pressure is {"value": 11, "unit": "bar"}
